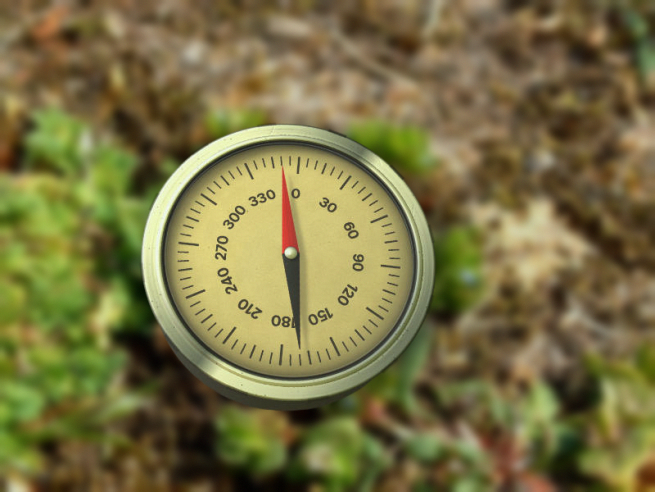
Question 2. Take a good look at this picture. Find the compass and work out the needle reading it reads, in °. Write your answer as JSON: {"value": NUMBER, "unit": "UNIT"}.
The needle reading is {"value": 350, "unit": "°"}
